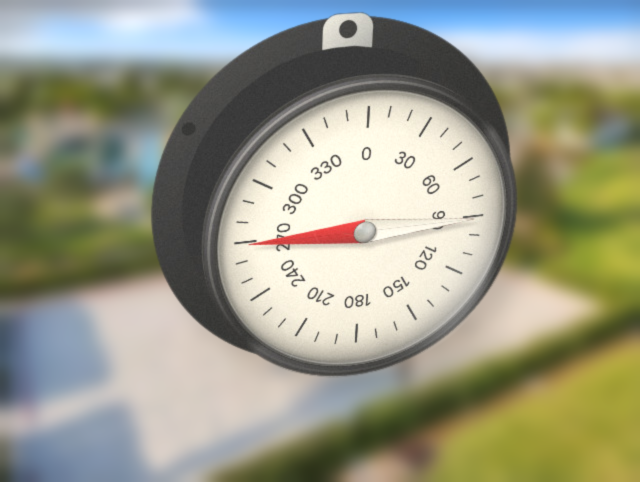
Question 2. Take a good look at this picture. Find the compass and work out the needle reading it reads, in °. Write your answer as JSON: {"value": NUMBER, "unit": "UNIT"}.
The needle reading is {"value": 270, "unit": "°"}
